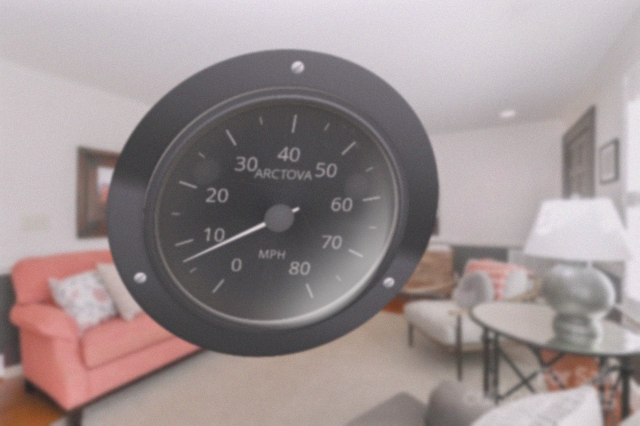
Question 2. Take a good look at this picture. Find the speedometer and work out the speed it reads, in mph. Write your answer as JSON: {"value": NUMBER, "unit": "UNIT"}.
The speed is {"value": 7.5, "unit": "mph"}
